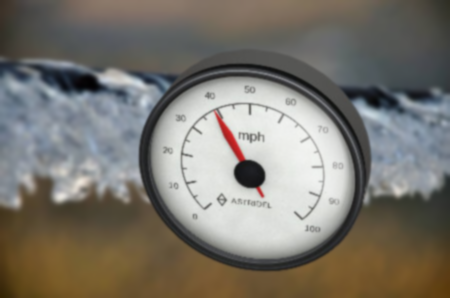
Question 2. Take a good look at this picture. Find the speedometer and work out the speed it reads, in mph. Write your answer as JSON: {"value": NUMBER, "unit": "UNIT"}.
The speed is {"value": 40, "unit": "mph"}
